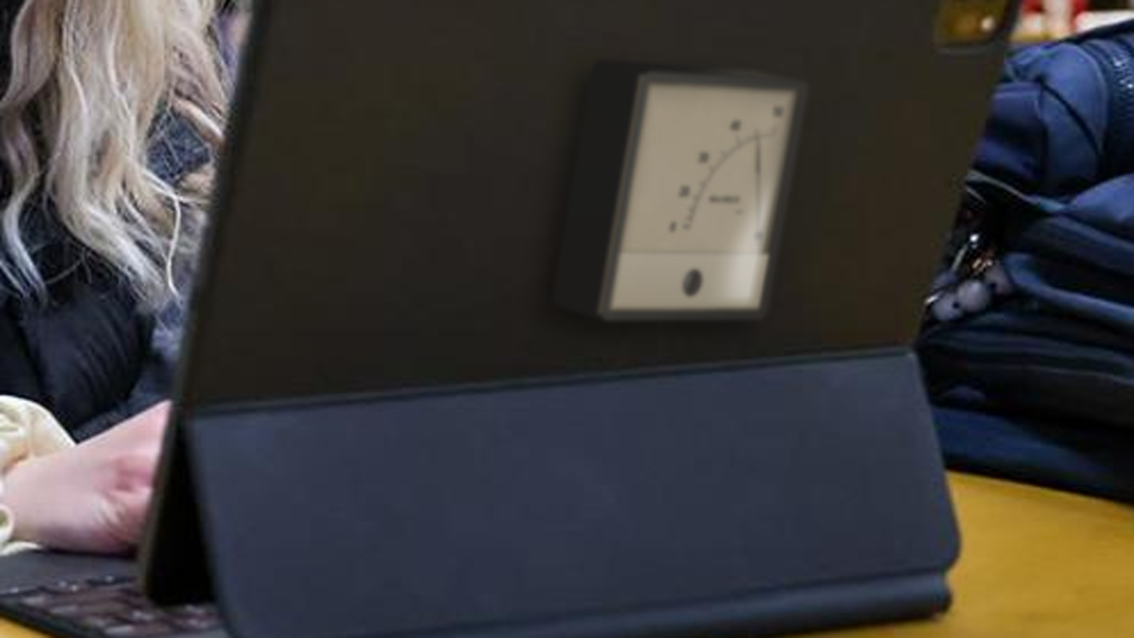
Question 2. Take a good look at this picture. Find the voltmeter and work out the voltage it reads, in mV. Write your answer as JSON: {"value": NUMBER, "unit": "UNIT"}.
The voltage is {"value": 45, "unit": "mV"}
